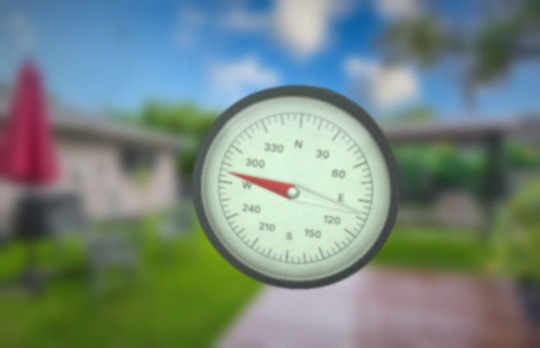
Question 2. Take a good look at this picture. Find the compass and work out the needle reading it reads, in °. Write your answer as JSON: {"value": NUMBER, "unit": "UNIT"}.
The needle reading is {"value": 280, "unit": "°"}
